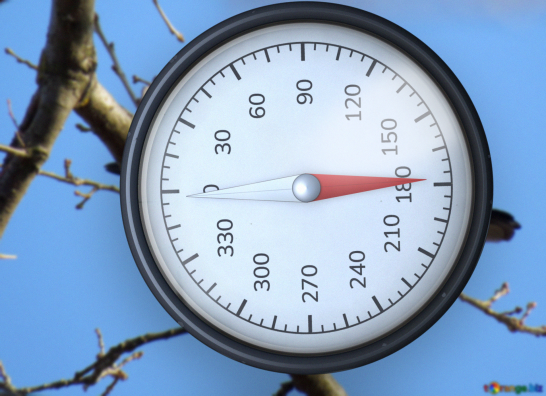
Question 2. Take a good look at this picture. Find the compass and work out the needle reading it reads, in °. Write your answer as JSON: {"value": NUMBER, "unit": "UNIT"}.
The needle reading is {"value": 177.5, "unit": "°"}
